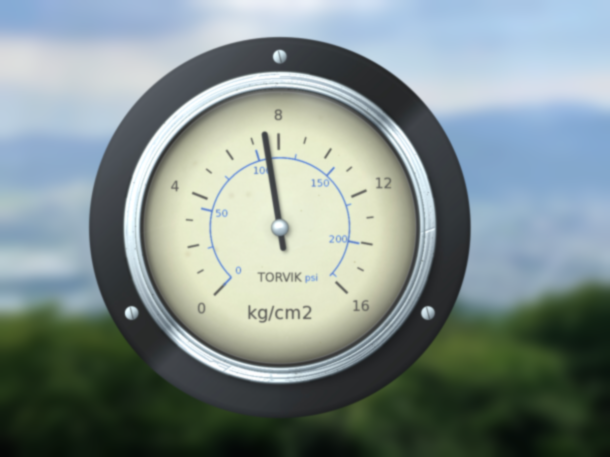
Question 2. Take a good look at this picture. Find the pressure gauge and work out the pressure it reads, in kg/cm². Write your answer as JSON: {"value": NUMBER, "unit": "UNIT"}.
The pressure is {"value": 7.5, "unit": "kg/cm²"}
